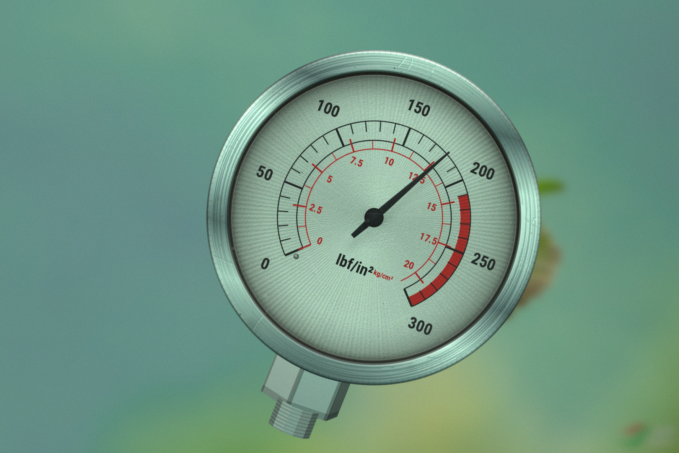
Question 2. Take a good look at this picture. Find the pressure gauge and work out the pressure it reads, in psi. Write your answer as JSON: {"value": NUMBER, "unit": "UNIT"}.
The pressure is {"value": 180, "unit": "psi"}
